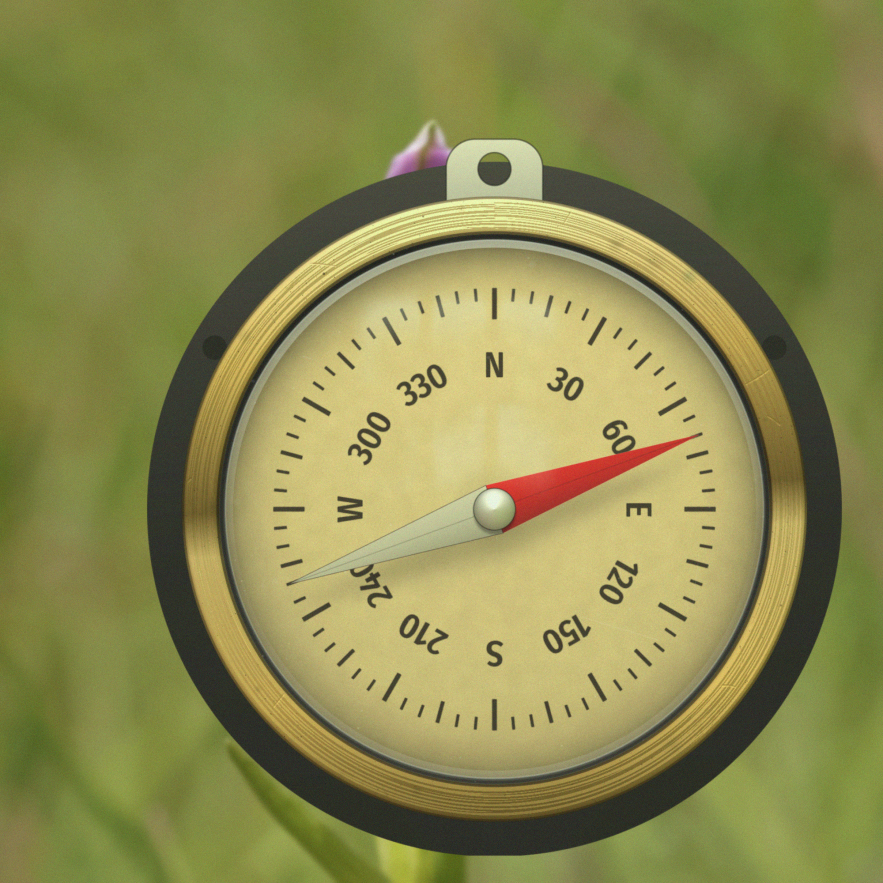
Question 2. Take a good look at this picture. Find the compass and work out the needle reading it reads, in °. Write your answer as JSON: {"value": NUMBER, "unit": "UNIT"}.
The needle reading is {"value": 70, "unit": "°"}
